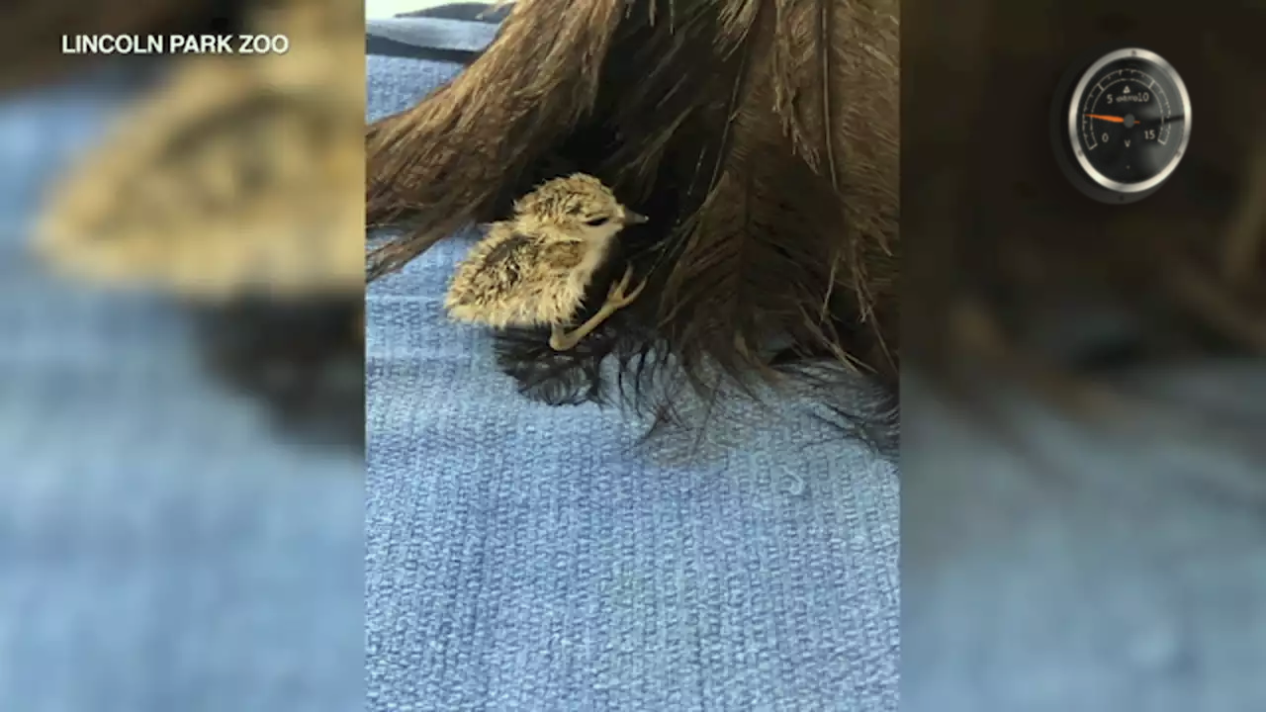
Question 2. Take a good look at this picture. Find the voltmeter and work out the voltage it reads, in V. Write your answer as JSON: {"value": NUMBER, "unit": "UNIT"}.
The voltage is {"value": 2.5, "unit": "V"}
